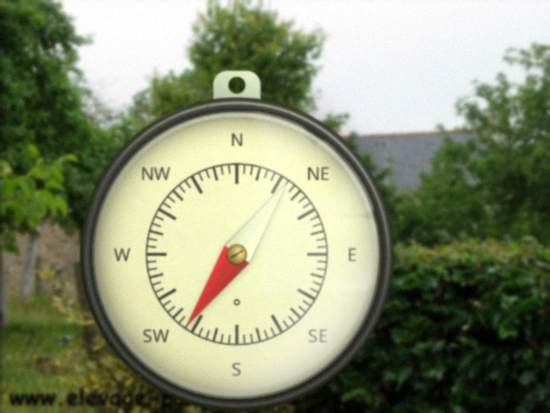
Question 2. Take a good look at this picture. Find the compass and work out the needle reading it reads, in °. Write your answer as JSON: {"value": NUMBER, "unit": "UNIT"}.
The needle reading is {"value": 215, "unit": "°"}
